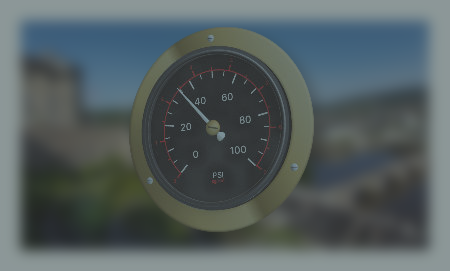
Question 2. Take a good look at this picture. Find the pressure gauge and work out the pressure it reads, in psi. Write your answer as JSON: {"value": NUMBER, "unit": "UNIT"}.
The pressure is {"value": 35, "unit": "psi"}
